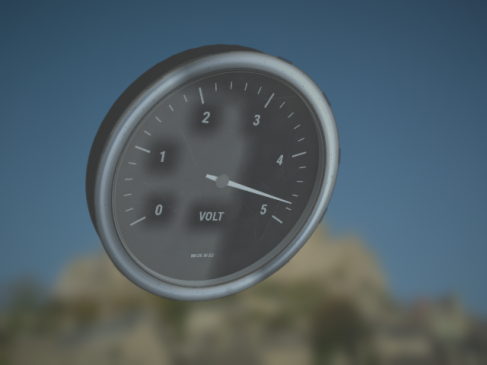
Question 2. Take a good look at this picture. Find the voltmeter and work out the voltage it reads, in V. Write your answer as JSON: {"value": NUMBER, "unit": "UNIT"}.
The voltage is {"value": 4.7, "unit": "V"}
